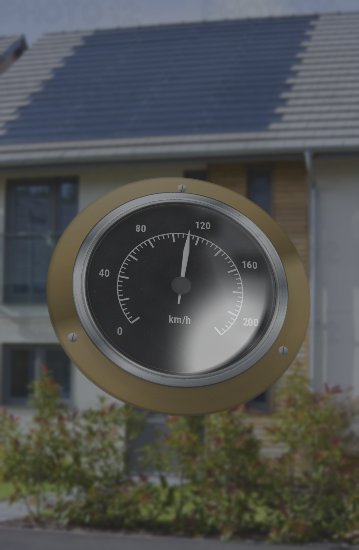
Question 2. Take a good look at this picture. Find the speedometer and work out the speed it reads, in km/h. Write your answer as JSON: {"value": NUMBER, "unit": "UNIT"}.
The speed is {"value": 112, "unit": "km/h"}
